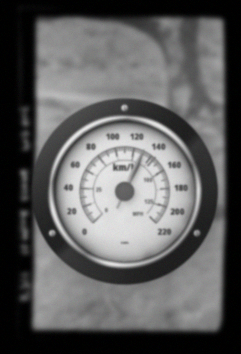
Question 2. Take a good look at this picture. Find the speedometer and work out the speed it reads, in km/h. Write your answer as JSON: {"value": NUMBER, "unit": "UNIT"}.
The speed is {"value": 130, "unit": "km/h"}
